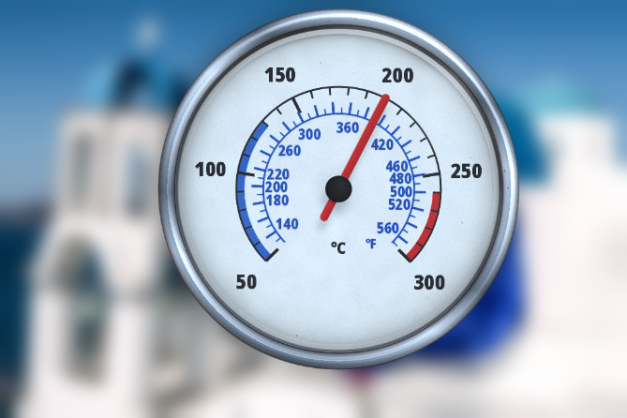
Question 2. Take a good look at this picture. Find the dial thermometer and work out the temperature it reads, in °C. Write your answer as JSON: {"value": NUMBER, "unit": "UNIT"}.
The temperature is {"value": 200, "unit": "°C"}
